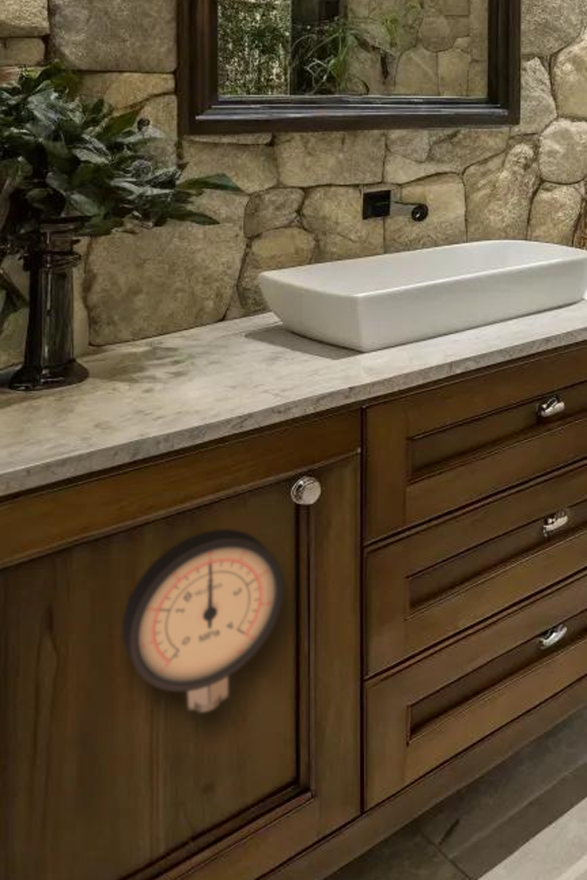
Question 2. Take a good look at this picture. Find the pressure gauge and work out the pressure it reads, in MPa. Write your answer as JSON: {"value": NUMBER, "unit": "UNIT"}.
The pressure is {"value": 2, "unit": "MPa"}
